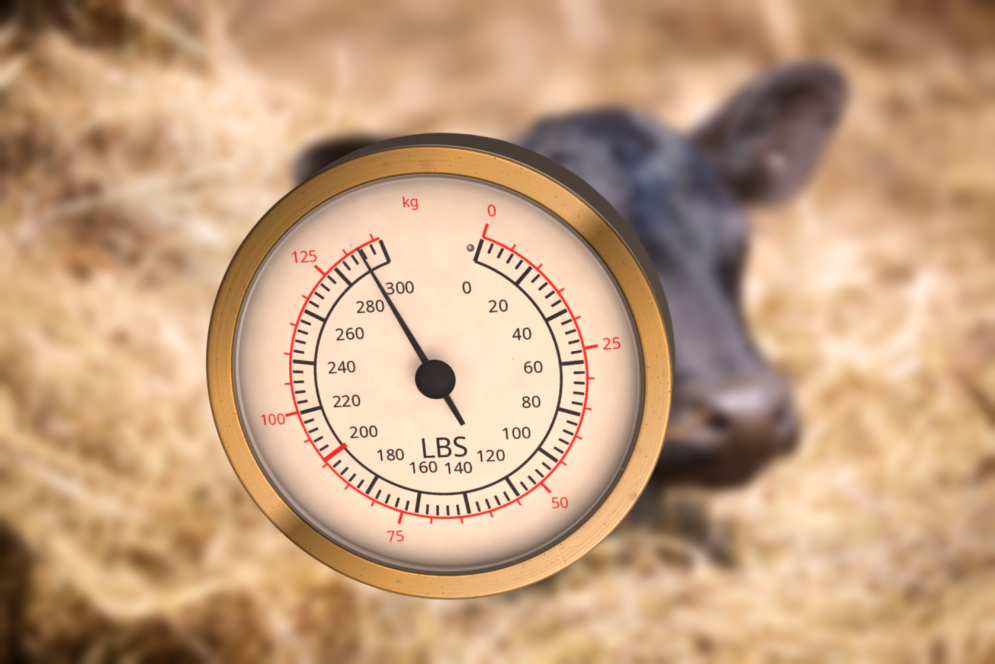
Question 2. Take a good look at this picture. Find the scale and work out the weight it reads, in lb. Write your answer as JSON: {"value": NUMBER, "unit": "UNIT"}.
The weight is {"value": 292, "unit": "lb"}
